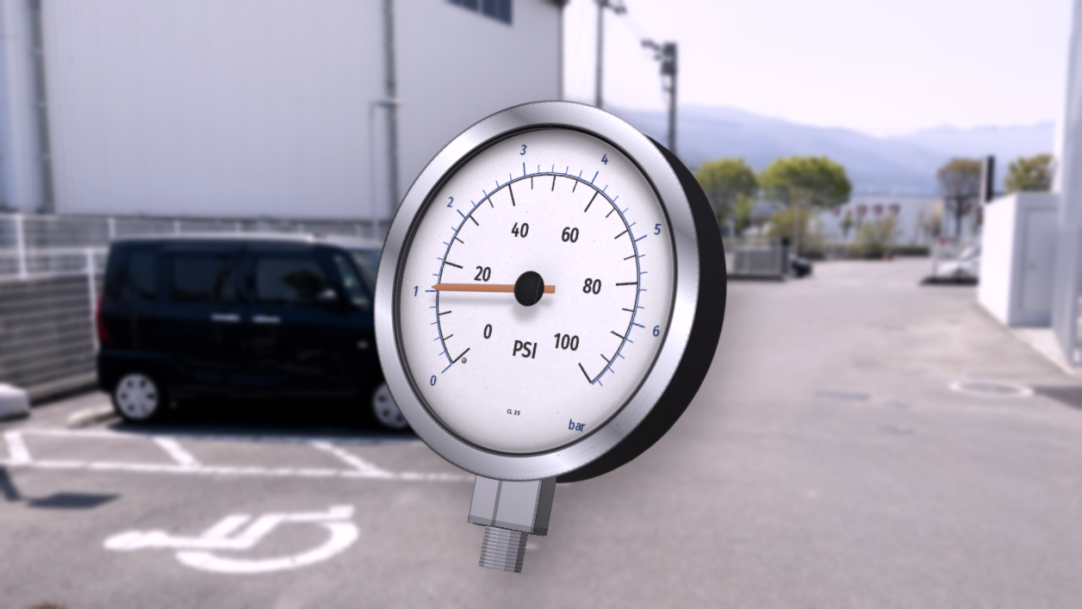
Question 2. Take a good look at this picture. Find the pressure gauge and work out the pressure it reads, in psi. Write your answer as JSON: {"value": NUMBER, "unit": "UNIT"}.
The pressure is {"value": 15, "unit": "psi"}
